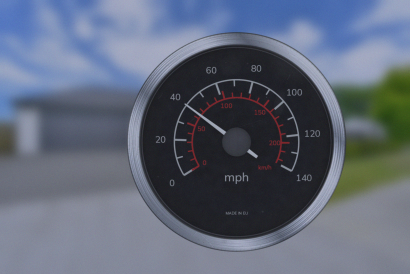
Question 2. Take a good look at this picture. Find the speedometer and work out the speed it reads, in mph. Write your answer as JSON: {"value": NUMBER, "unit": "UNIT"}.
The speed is {"value": 40, "unit": "mph"}
